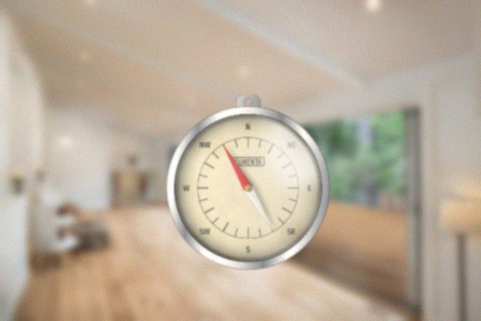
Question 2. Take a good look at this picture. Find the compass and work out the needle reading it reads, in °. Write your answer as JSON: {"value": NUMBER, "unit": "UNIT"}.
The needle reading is {"value": 330, "unit": "°"}
